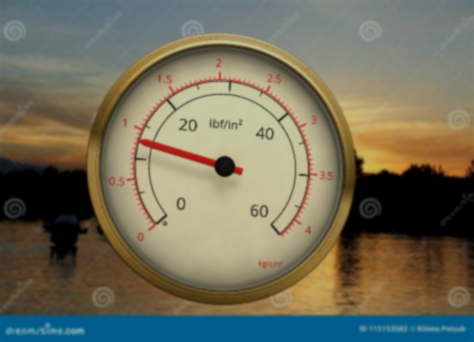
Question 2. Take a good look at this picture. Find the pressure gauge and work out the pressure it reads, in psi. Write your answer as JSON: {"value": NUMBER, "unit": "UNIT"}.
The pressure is {"value": 12.5, "unit": "psi"}
